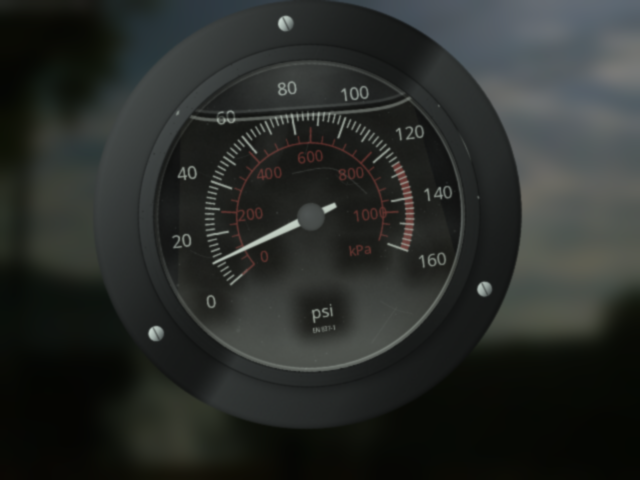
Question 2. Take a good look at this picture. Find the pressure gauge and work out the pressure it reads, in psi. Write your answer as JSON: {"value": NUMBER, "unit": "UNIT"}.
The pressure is {"value": 10, "unit": "psi"}
